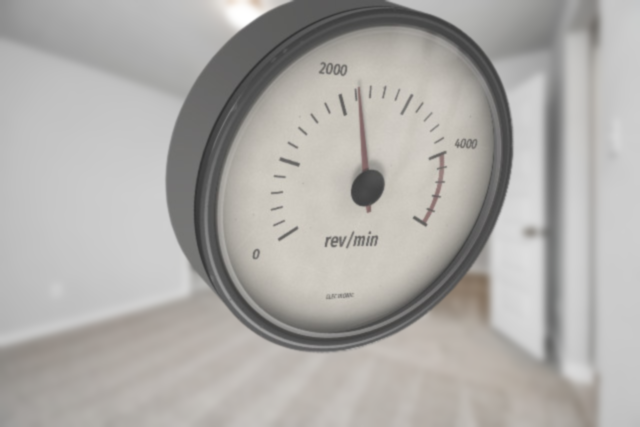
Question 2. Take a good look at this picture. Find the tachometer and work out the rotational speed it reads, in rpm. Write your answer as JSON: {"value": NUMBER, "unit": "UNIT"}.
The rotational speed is {"value": 2200, "unit": "rpm"}
